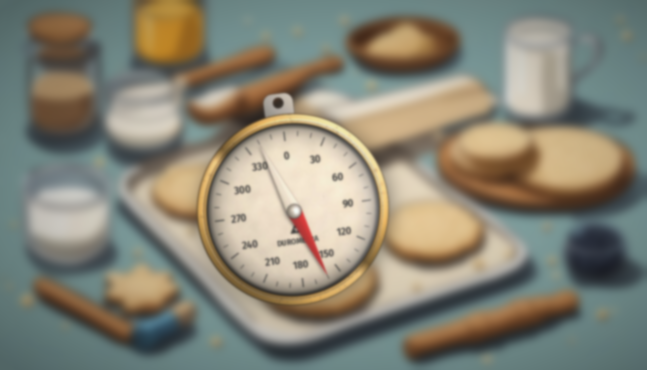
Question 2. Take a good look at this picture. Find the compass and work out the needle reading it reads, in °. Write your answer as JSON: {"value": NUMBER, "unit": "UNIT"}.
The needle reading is {"value": 160, "unit": "°"}
